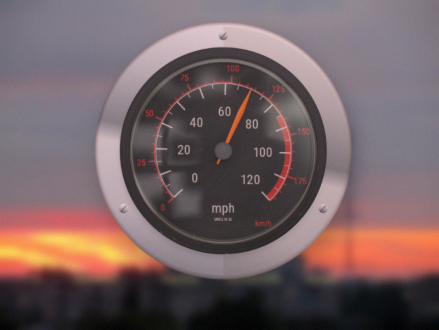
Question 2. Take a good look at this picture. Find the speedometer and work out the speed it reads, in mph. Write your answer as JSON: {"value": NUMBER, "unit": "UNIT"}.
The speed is {"value": 70, "unit": "mph"}
